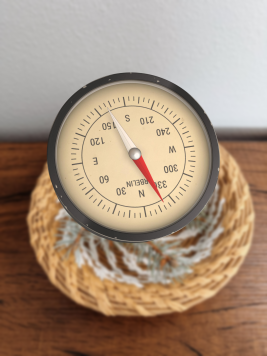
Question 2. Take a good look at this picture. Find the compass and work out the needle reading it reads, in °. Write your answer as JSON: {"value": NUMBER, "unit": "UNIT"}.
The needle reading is {"value": 340, "unit": "°"}
